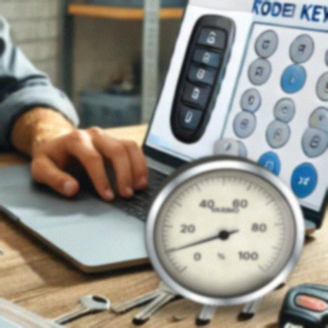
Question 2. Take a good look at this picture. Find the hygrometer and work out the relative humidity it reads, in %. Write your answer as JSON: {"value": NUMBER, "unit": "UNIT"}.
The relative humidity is {"value": 10, "unit": "%"}
